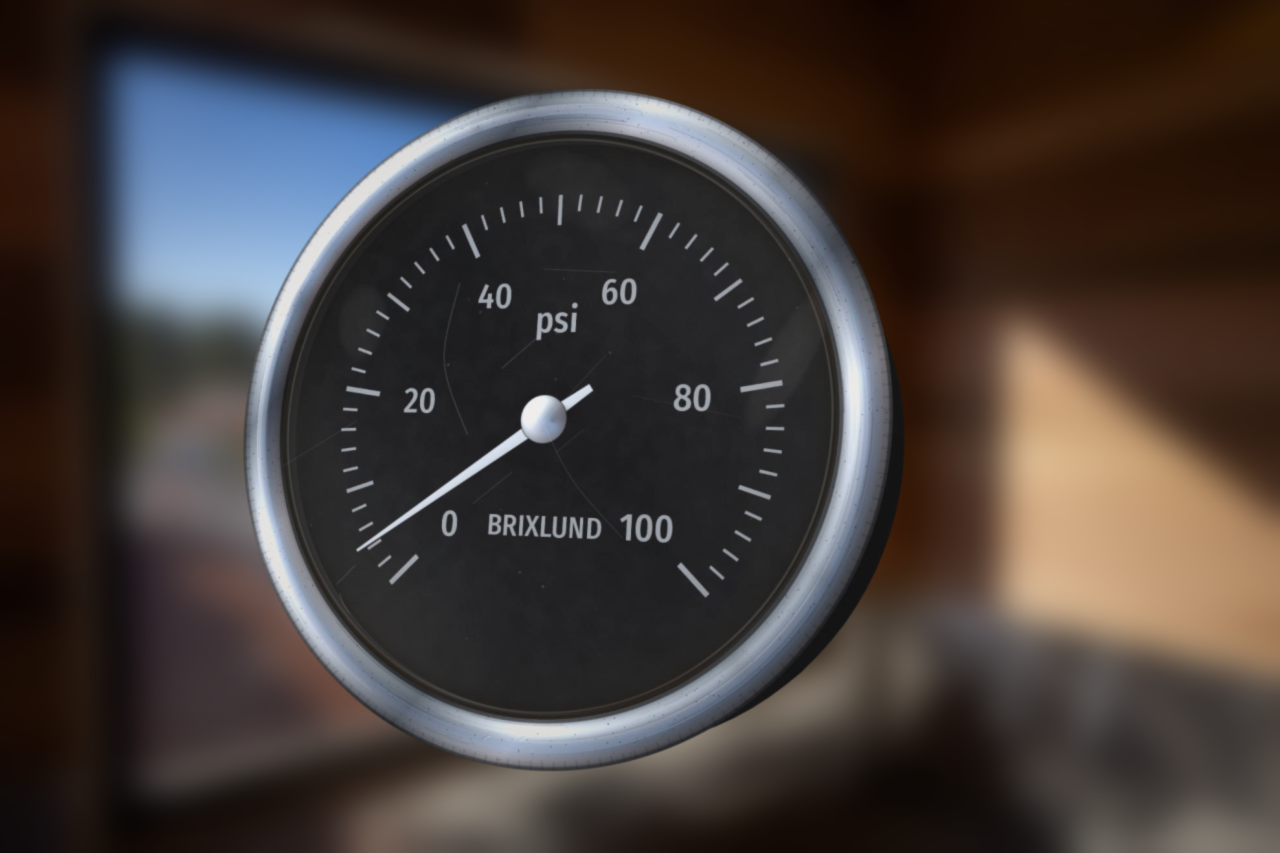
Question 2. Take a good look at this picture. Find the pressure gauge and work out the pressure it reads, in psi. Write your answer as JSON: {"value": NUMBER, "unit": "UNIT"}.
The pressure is {"value": 4, "unit": "psi"}
